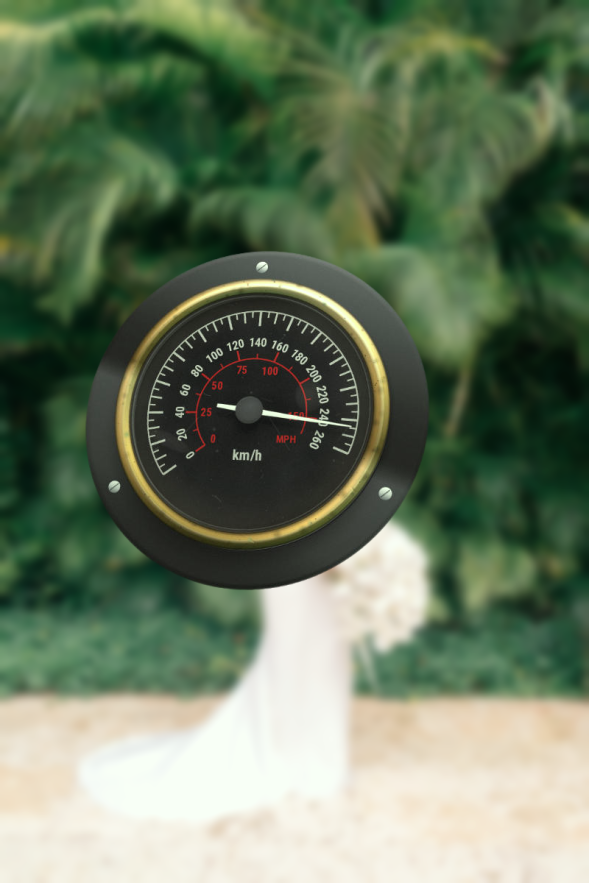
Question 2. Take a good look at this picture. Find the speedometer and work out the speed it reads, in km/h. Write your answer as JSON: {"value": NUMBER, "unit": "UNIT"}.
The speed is {"value": 245, "unit": "km/h"}
